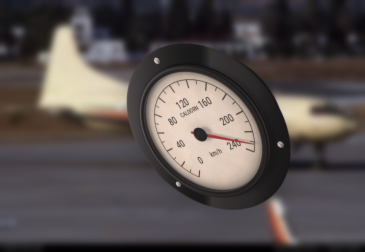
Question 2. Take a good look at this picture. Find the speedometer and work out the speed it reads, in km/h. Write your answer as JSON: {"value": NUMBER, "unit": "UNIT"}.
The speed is {"value": 230, "unit": "km/h"}
